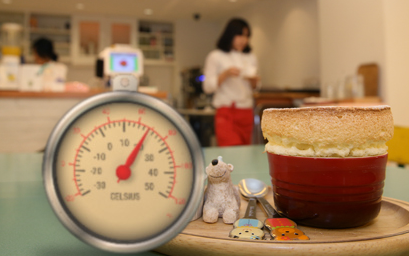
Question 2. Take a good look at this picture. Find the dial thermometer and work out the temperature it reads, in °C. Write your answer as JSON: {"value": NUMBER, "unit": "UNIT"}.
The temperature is {"value": 20, "unit": "°C"}
